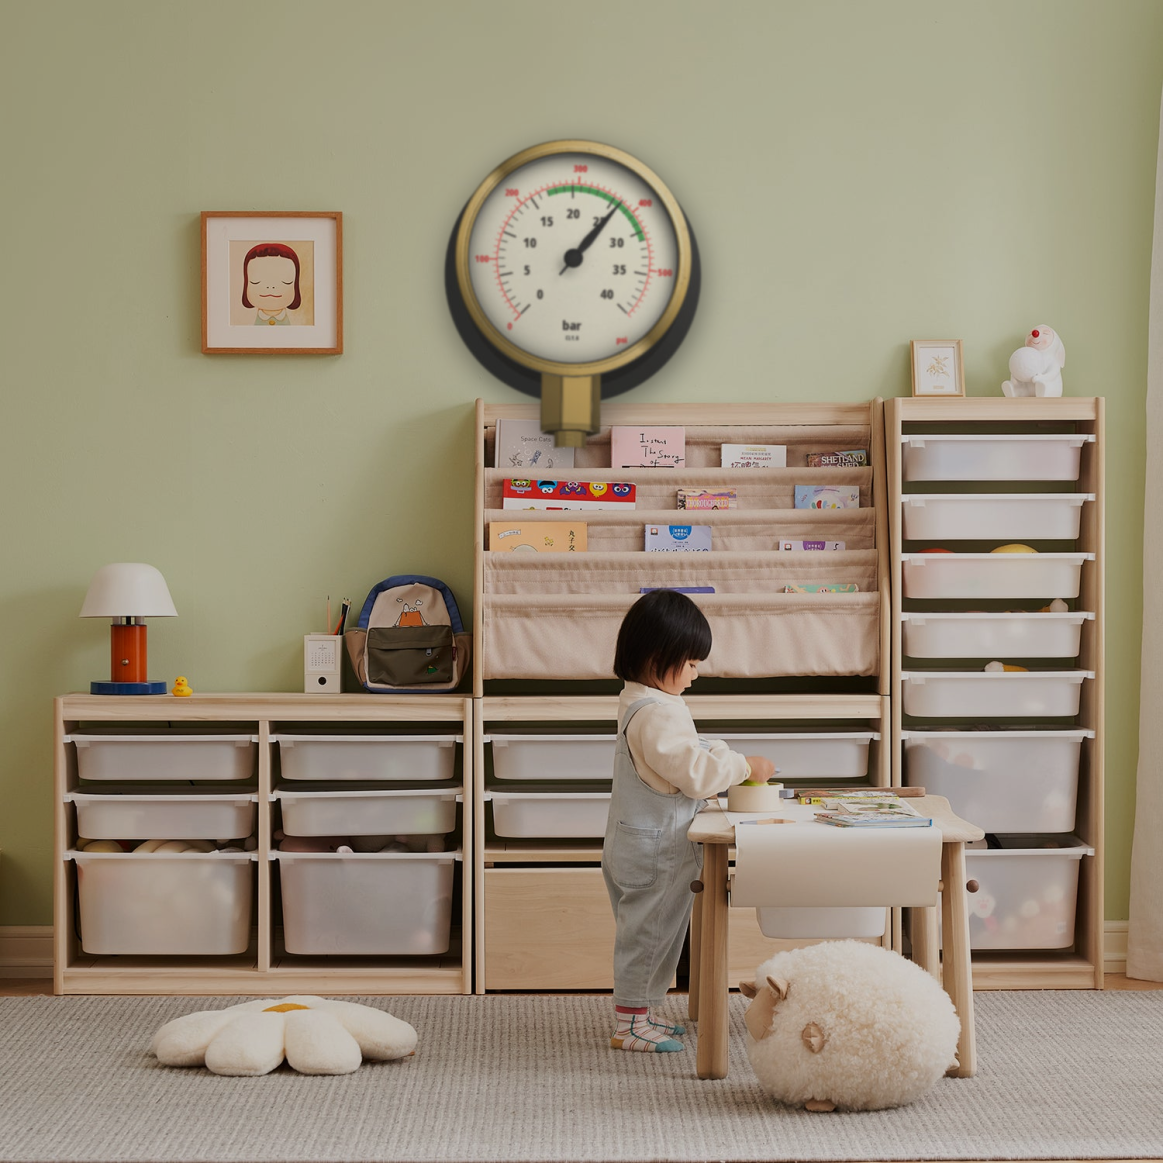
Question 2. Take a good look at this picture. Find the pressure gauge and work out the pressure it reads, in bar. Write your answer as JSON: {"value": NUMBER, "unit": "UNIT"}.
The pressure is {"value": 26, "unit": "bar"}
